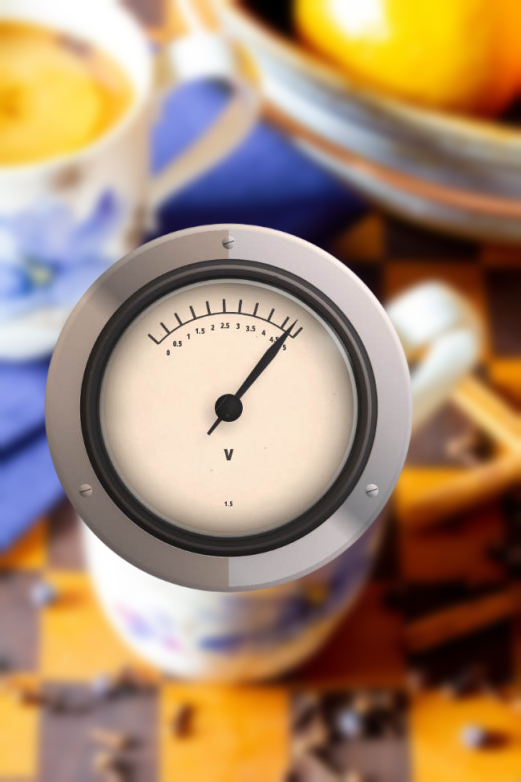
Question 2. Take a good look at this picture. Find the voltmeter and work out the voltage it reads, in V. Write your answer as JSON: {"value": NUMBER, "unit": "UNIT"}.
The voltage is {"value": 4.75, "unit": "V"}
